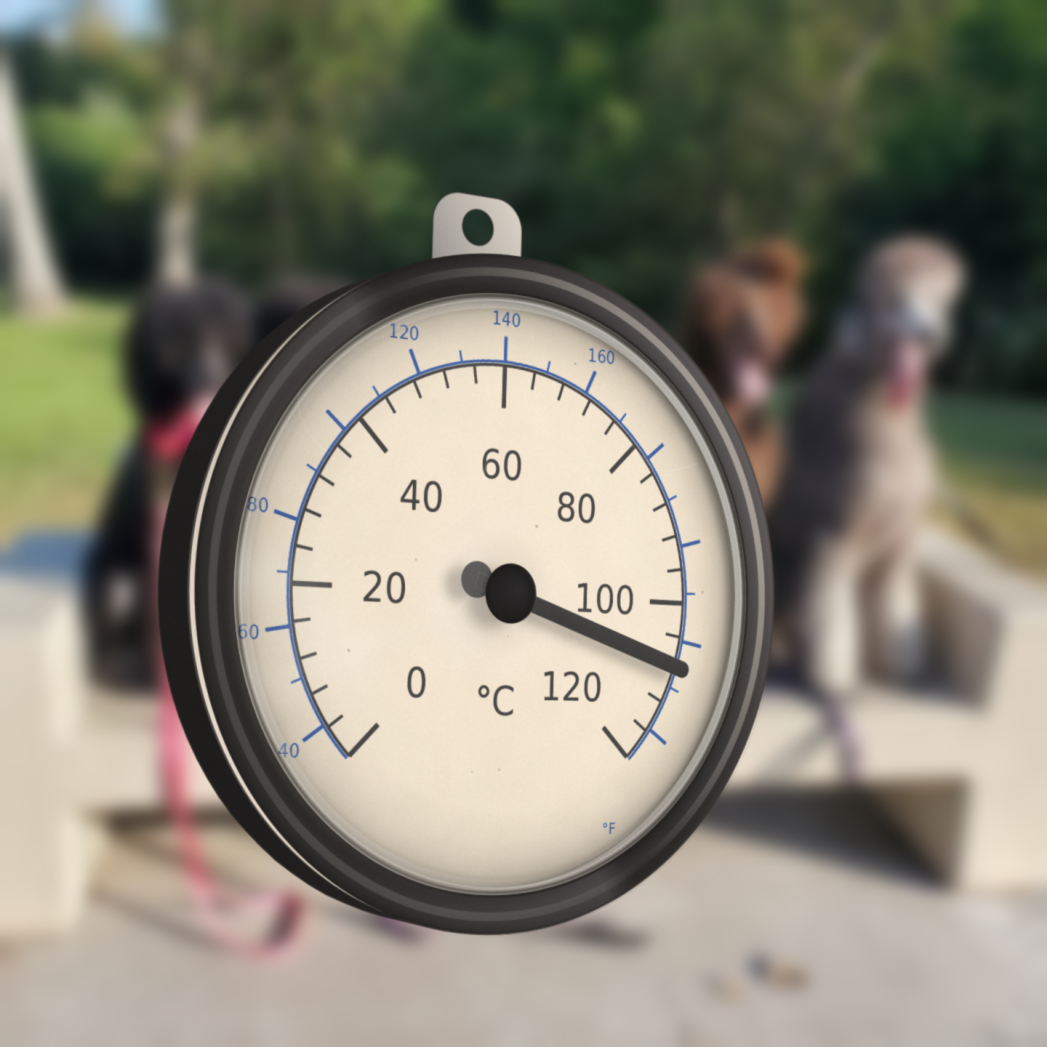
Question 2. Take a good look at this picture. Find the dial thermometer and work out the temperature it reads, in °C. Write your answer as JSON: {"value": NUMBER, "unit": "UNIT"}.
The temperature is {"value": 108, "unit": "°C"}
